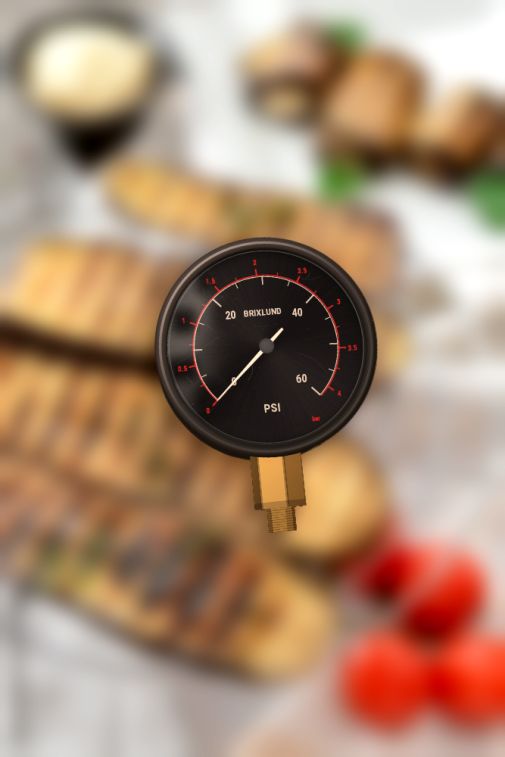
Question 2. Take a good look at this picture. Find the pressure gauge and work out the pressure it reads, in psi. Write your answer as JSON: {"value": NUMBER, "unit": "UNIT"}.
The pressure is {"value": 0, "unit": "psi"}
